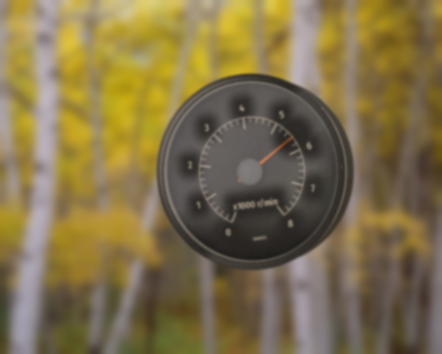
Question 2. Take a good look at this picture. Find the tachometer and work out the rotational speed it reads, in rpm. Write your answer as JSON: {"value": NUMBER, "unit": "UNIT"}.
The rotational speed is {"value": 5600, "unit": "rpm"}
